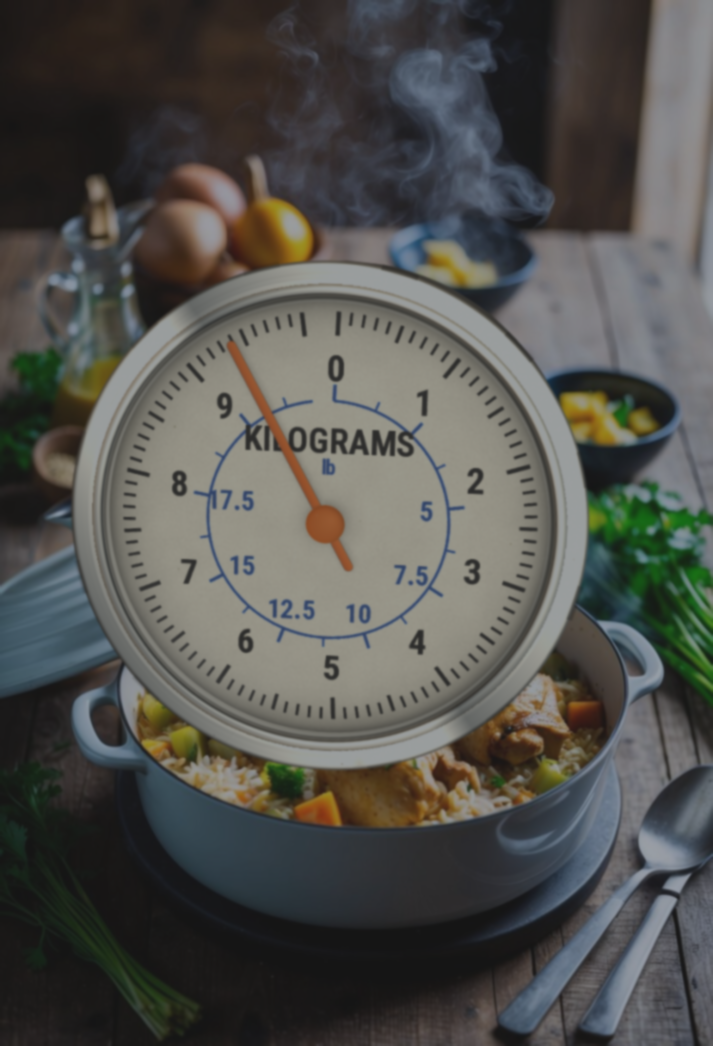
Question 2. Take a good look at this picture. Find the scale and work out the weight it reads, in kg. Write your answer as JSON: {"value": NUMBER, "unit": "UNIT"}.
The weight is {"value": 9.4, "unit": "kg"}
